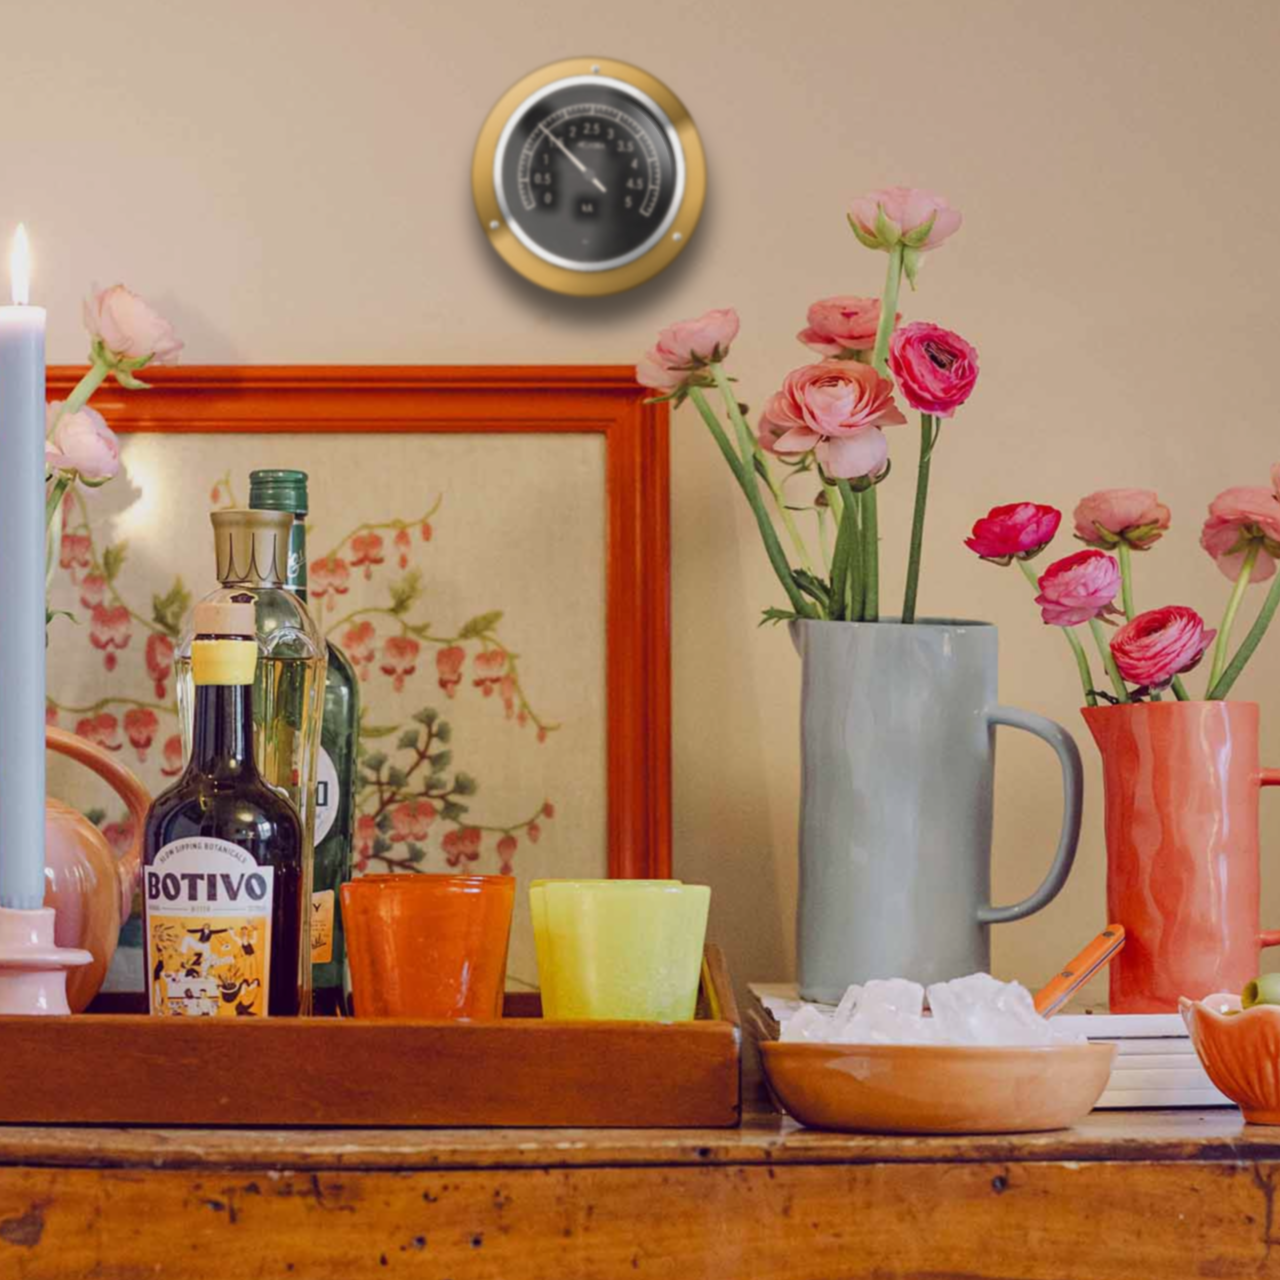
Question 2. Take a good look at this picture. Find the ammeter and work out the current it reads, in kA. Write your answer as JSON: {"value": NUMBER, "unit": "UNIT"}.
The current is {"value": 1.5, "unit": "kA"}
